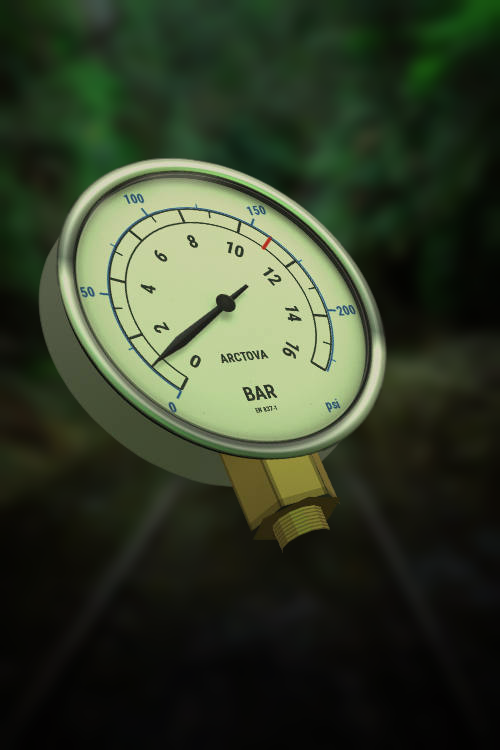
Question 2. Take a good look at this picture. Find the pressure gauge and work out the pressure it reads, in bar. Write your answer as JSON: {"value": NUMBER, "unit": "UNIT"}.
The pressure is {"value": 1, "unit": "bar"}
